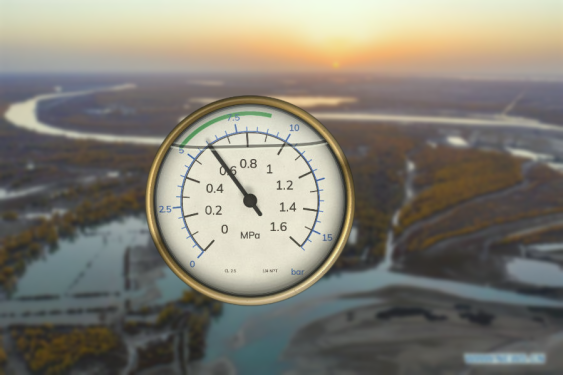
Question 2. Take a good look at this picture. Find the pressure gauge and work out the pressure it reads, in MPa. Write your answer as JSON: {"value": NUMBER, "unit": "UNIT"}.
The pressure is {"value": 0.6, "unit": "MPa"}
